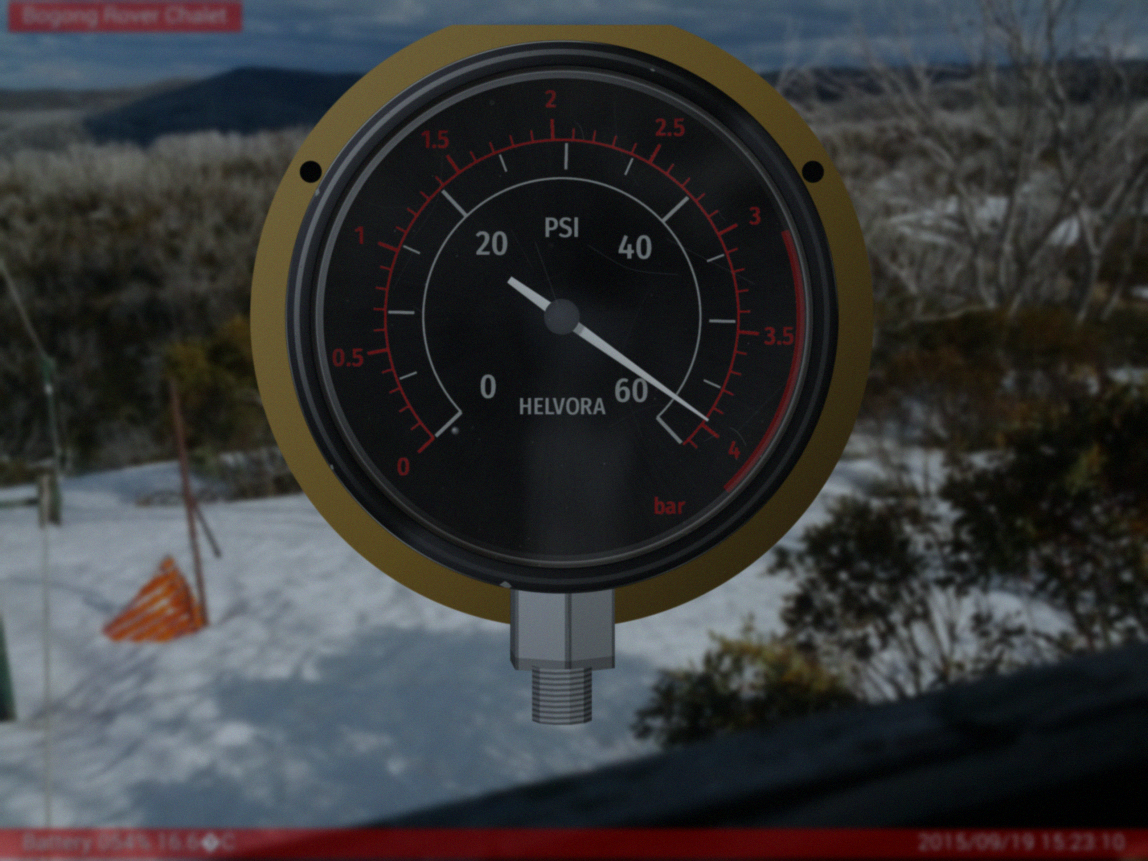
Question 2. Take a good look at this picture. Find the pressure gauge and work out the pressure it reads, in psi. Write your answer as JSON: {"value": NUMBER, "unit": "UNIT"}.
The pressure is {"value": 57.5, "unit": "psi"}
